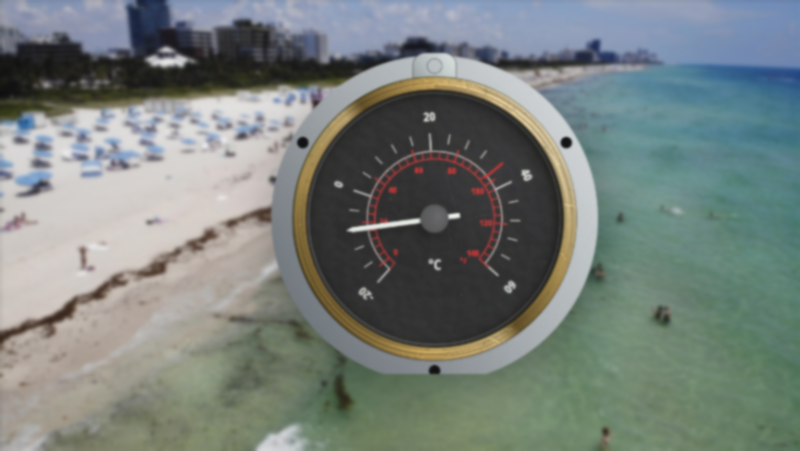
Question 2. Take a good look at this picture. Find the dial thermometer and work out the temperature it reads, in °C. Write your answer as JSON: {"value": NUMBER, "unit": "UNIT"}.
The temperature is {"value": -8, "unit": "°C"}
